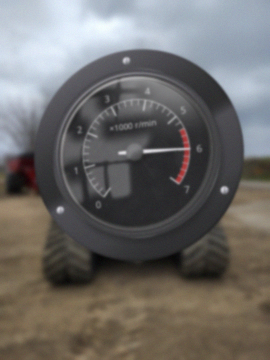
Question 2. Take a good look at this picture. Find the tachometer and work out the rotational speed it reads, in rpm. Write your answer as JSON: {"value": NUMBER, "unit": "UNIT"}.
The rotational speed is {"value": 6000, "unit": "rpm"}
